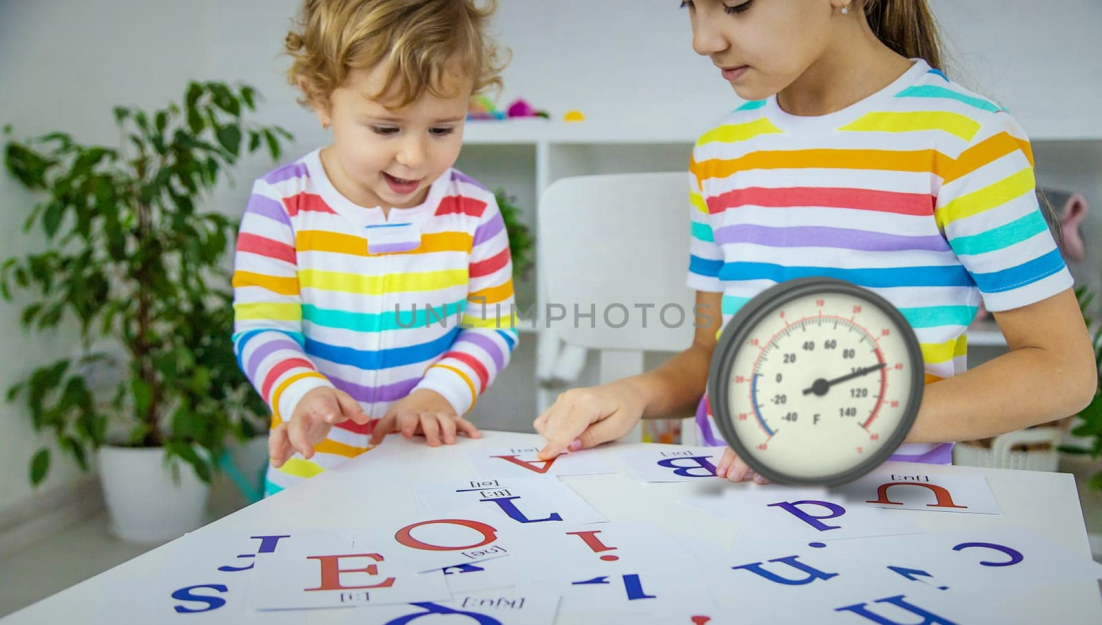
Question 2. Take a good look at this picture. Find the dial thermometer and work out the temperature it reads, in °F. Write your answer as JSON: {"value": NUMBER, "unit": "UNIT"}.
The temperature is {"value": 100, "unit": "°F"}
